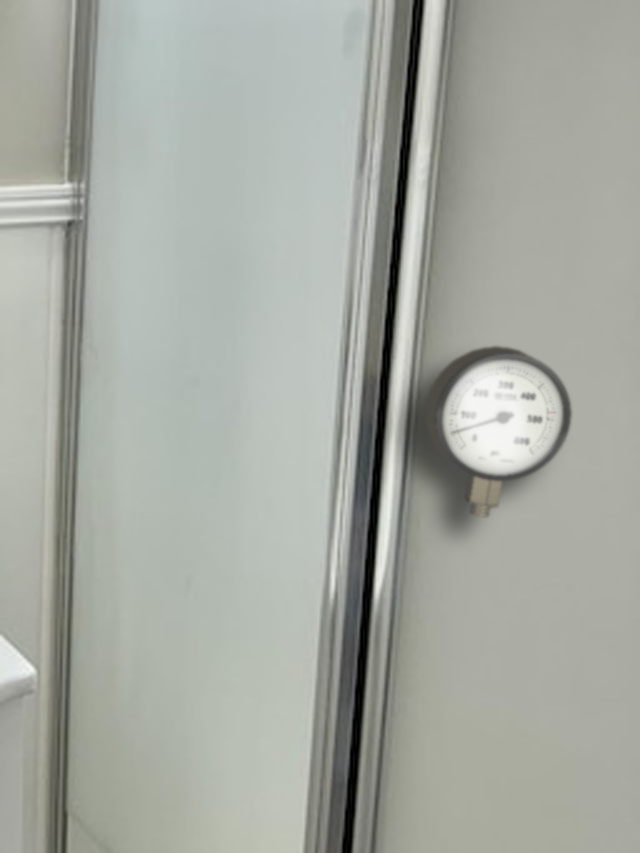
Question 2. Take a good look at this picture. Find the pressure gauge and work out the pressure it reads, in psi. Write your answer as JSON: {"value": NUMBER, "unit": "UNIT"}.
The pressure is {"value": 50, "unit": "psi"}
